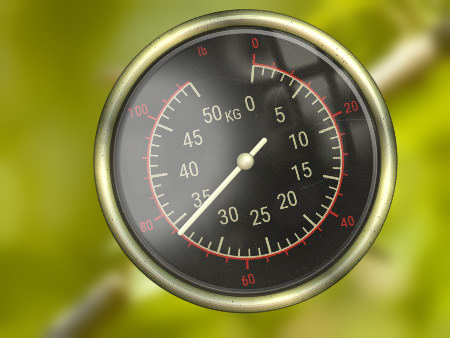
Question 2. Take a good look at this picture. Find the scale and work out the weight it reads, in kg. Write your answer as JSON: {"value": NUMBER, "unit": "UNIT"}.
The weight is {"value": 34, "unit": "kg"}
